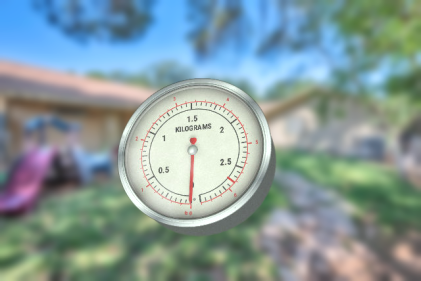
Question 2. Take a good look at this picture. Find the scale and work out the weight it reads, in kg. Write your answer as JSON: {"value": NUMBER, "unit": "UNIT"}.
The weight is {"value": 0, "unit": "kg"}
